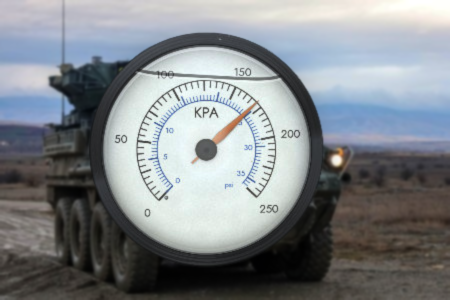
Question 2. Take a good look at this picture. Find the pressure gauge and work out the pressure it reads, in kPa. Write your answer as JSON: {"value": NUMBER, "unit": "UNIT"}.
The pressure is {"value": 170, "unit": "kPa"}
